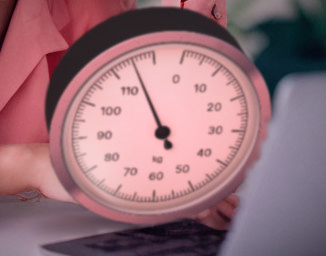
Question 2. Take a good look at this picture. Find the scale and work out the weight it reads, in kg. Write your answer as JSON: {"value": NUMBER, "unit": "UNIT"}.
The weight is {"value": 115, "unit": "kg"}
